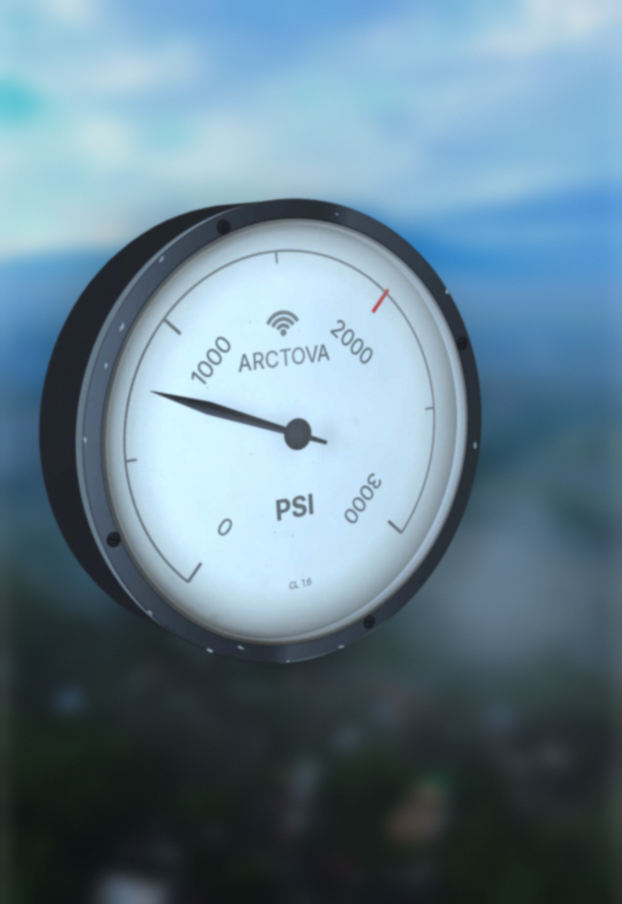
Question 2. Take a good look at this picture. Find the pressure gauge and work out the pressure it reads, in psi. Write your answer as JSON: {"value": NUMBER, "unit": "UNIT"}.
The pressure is {"value": 750, "unit": "psi"}
